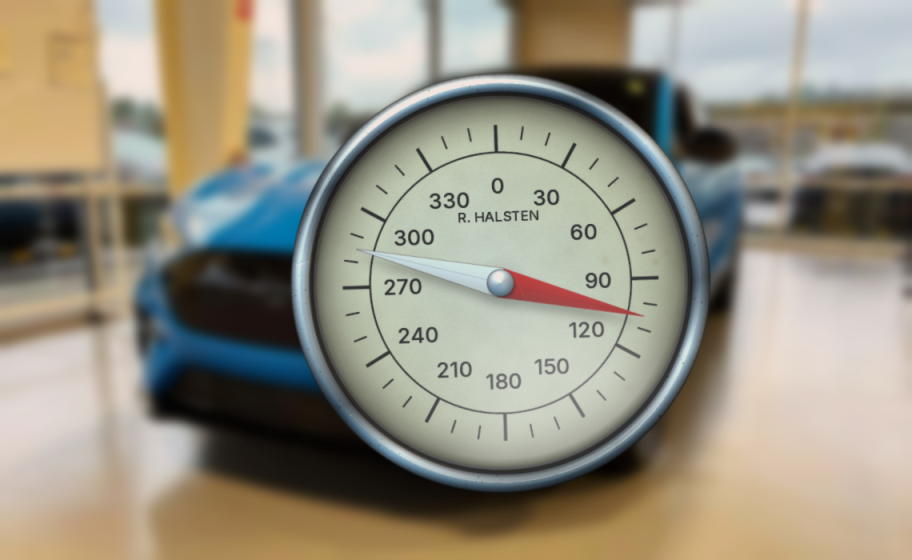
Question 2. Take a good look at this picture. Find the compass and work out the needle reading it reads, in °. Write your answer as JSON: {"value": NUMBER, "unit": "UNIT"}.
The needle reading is {"value": 105, "unit": "°"}
